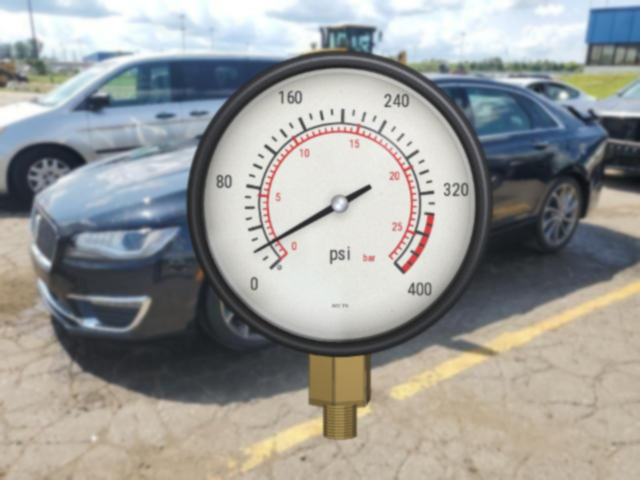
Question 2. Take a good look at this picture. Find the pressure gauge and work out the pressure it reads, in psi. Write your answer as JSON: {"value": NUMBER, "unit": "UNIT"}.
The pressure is {"value": 20, "unit": "psi"}
